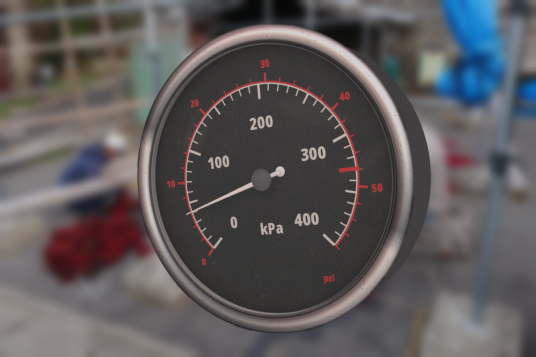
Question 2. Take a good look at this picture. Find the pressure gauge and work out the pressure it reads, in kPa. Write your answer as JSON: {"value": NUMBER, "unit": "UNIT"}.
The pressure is {"value": 40, "unit": "kPa"}
